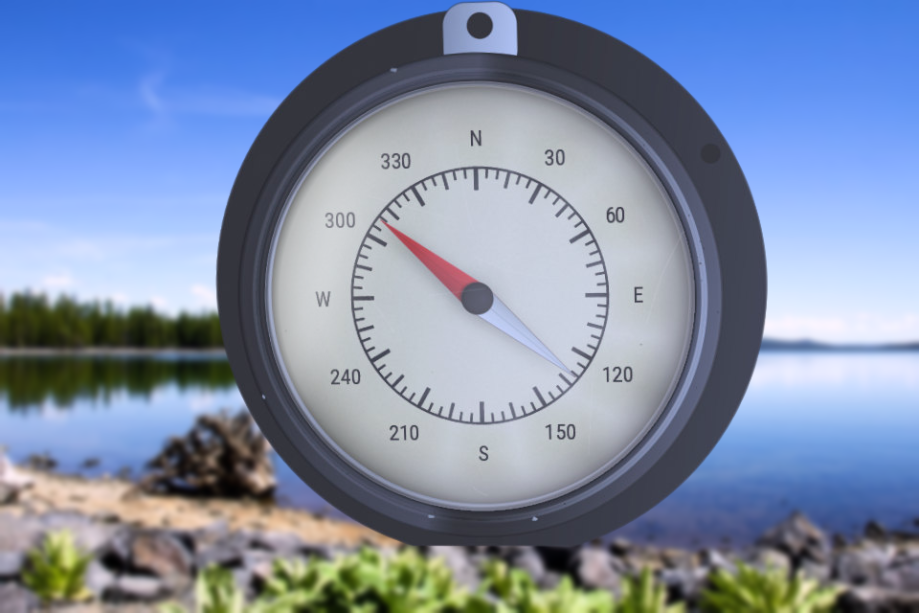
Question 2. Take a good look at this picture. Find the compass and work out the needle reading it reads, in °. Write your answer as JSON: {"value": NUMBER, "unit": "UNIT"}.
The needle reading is {"value": 310, "unit": "°"}
